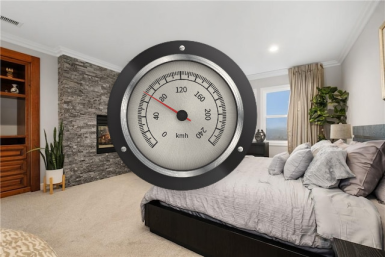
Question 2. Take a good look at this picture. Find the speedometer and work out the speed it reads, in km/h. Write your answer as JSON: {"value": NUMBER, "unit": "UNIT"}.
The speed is {"value": 70, "unit": "km/h"}
